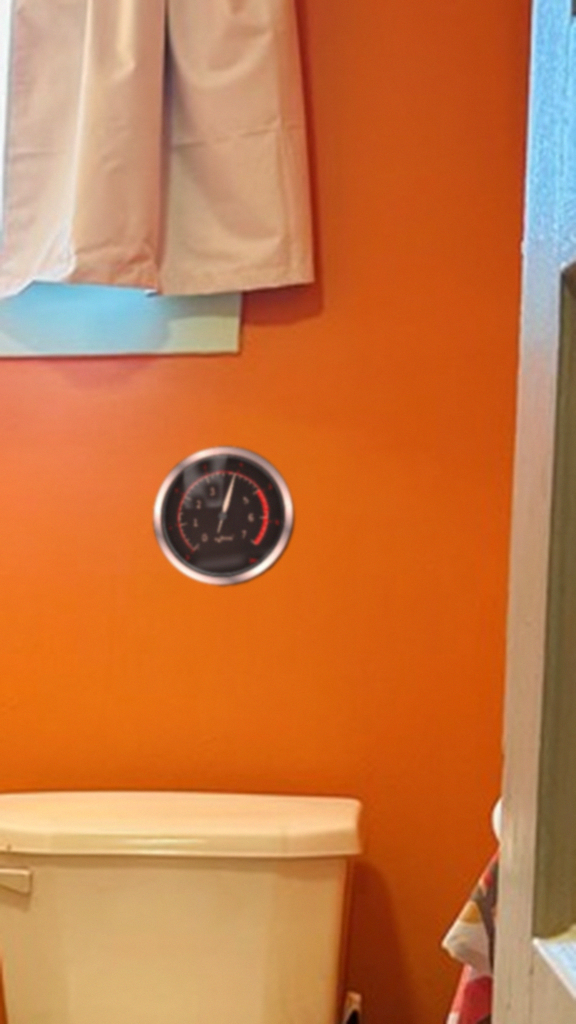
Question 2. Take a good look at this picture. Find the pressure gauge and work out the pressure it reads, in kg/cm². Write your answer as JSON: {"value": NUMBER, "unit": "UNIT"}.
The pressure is {"value": 4, "unit": "kg/cm²"}
